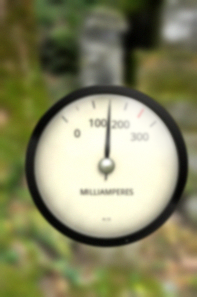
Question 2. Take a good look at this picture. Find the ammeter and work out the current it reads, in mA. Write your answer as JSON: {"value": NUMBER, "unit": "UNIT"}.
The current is {"value": 150, "unit": "mA"}
